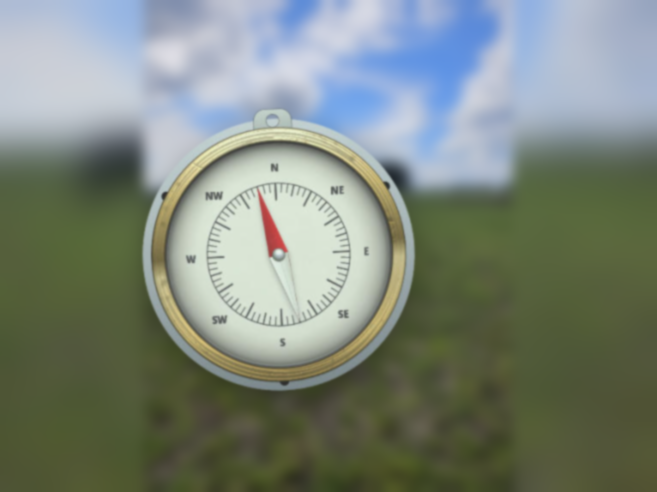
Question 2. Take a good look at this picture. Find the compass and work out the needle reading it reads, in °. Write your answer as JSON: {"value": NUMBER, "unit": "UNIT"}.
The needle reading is {"value": 345, "unit": "°"}
